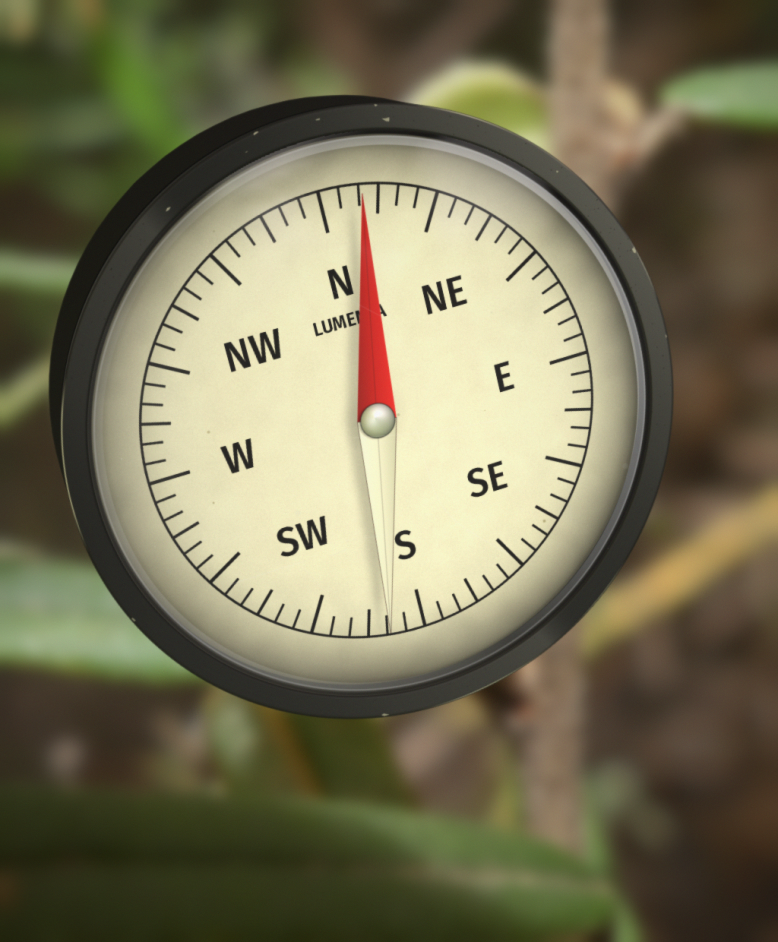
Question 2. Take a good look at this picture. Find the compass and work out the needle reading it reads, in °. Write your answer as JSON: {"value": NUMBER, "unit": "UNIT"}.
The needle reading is {"value": 10, "unit": "°"}
